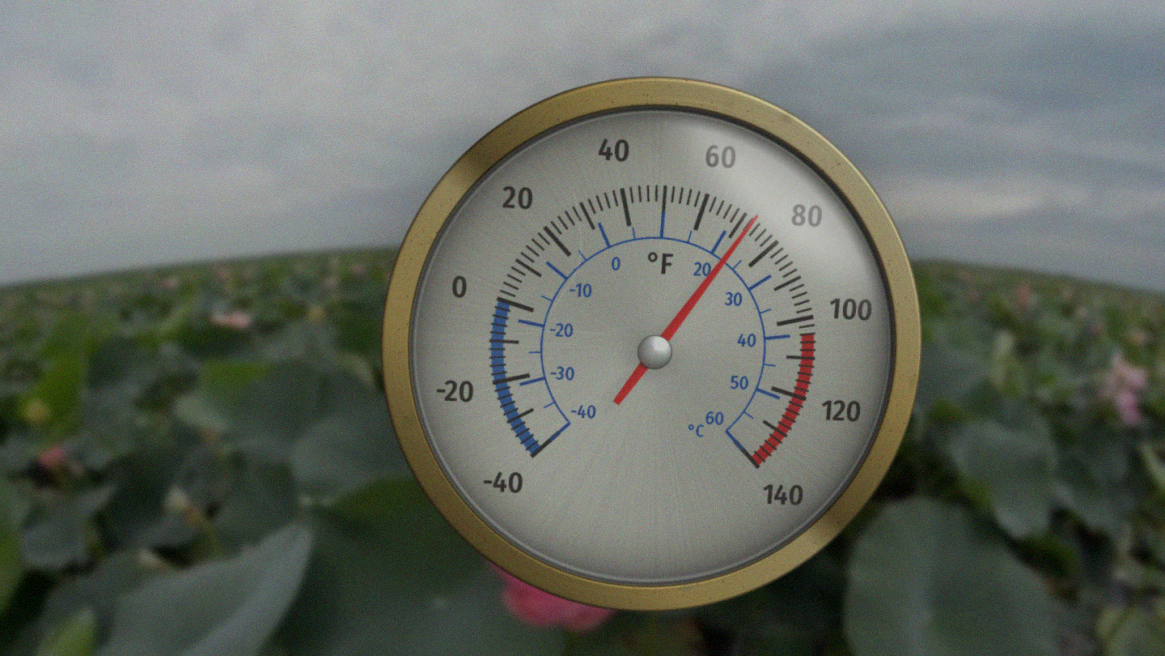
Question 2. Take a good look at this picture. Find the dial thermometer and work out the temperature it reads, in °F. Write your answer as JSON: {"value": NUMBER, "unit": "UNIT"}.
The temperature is {"value": 72, "unit": "°F"}
